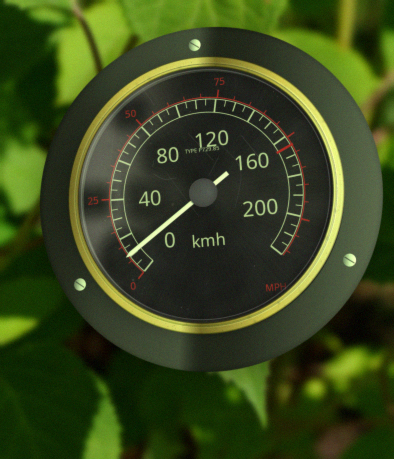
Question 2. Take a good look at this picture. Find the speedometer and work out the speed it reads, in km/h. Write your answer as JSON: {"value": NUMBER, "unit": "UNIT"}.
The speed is {"value": 10, "unit": "km/h"}
